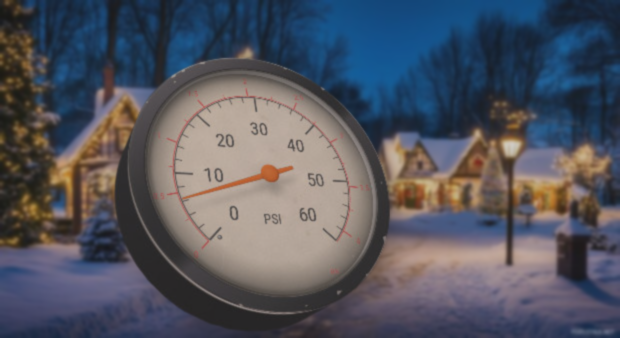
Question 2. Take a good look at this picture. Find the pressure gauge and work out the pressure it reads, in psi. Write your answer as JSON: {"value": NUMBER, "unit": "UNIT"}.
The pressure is {"value": 6, "unit": "psi"}
